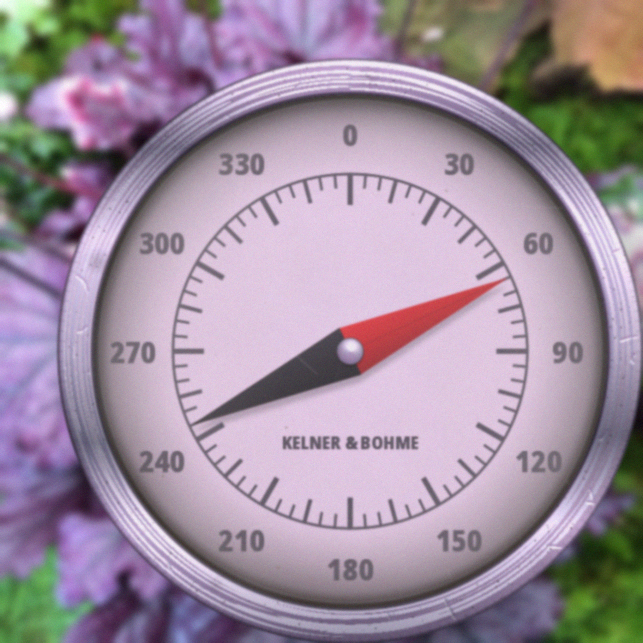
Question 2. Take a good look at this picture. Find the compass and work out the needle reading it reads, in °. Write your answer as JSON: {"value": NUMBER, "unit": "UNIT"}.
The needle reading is {"value": 65, "unit": "°"}
